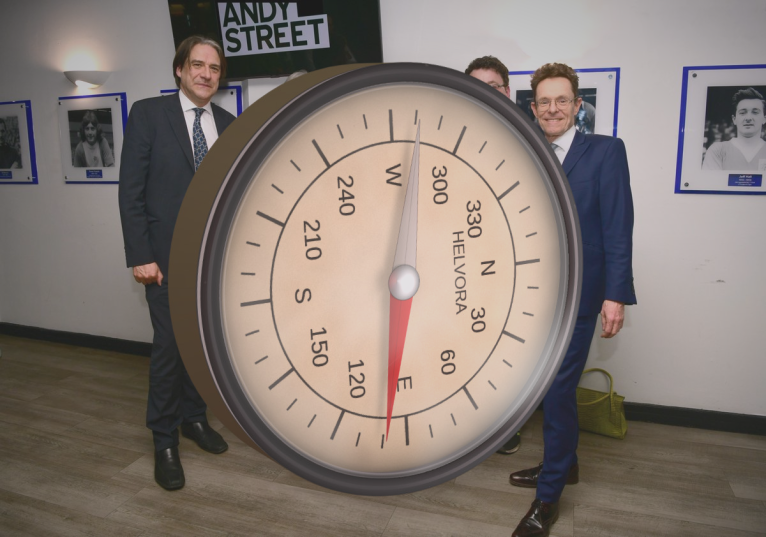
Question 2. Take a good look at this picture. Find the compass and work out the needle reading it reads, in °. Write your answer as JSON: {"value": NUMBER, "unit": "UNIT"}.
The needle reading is {"value": 100, "unit": "°"}
